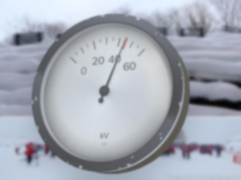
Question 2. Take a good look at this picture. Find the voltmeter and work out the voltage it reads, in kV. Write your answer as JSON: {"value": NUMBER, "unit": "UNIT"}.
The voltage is {"value": 45, "unit": "kV"}
